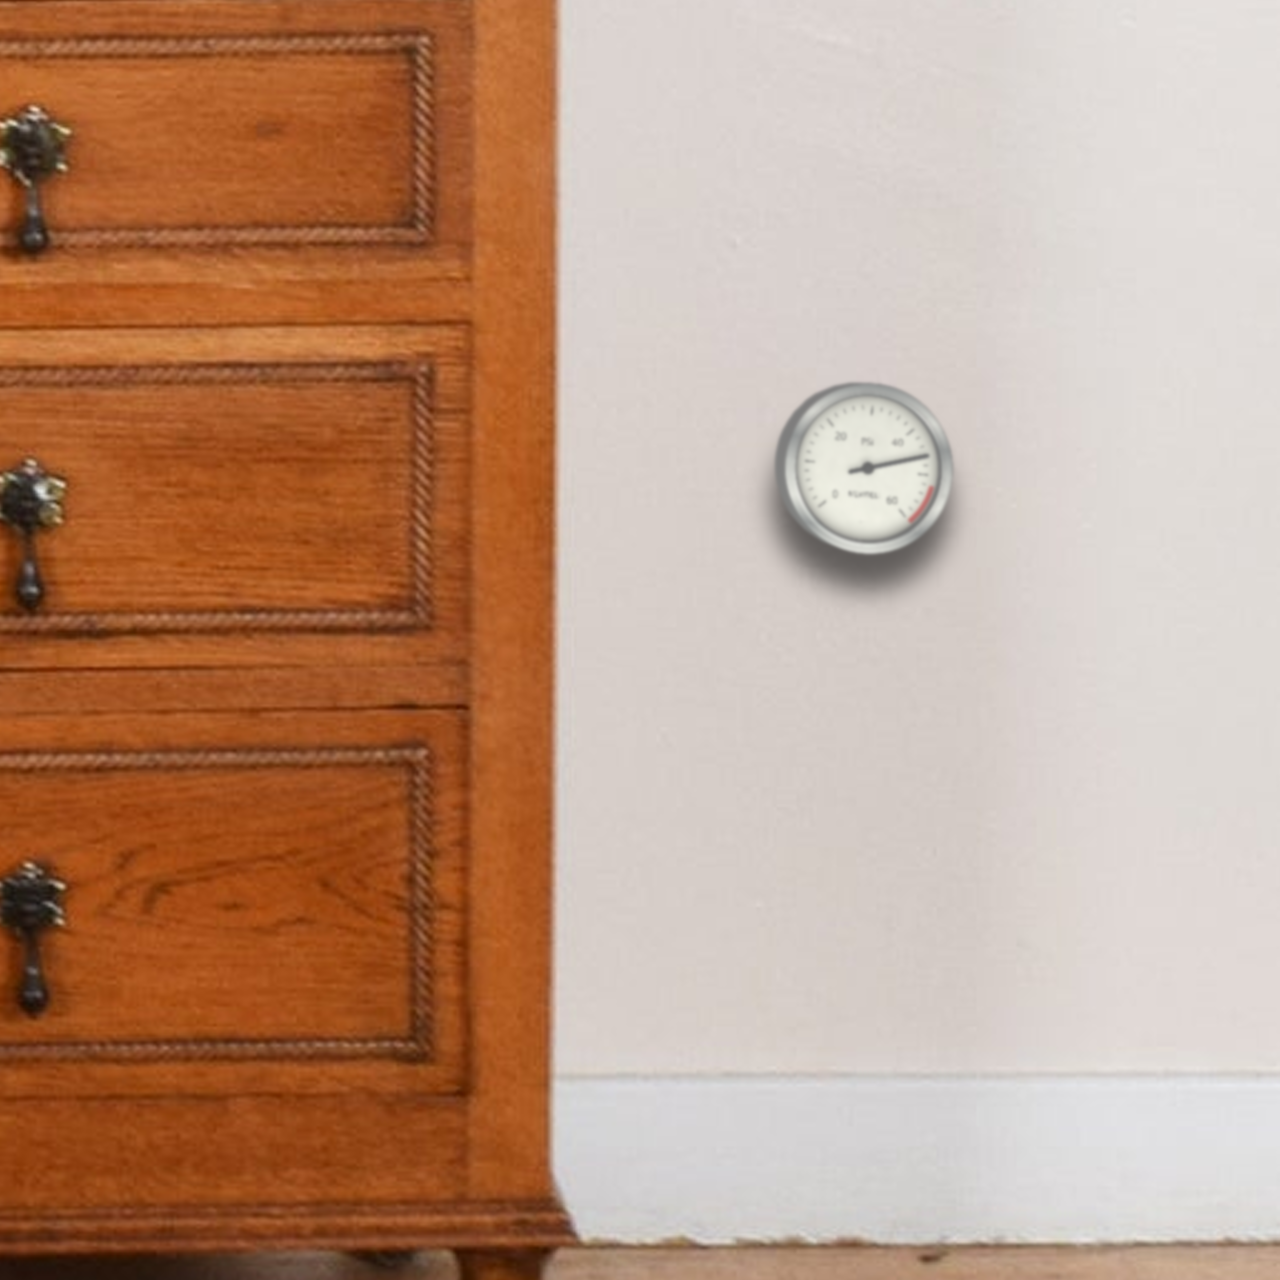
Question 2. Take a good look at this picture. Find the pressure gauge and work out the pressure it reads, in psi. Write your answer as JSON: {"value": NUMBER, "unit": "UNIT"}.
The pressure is {"value": 46, "unit": "psi"}
